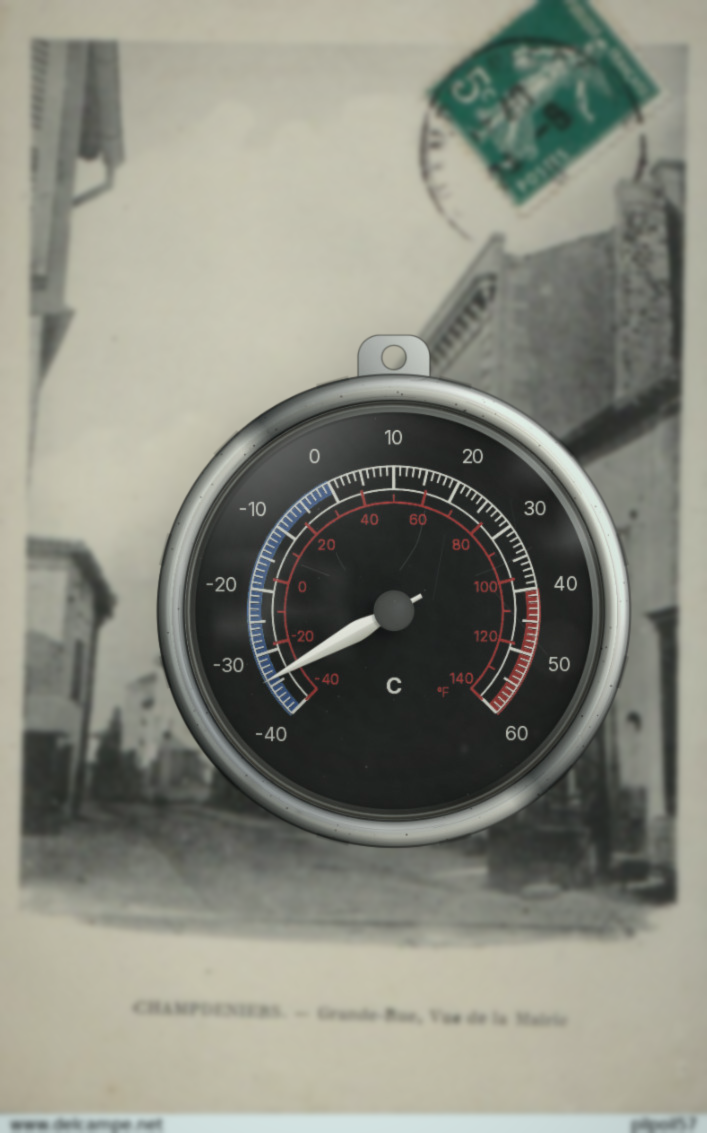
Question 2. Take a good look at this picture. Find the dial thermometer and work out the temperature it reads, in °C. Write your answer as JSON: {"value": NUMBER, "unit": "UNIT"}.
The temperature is {"value": -34, "unit": "°C"}
